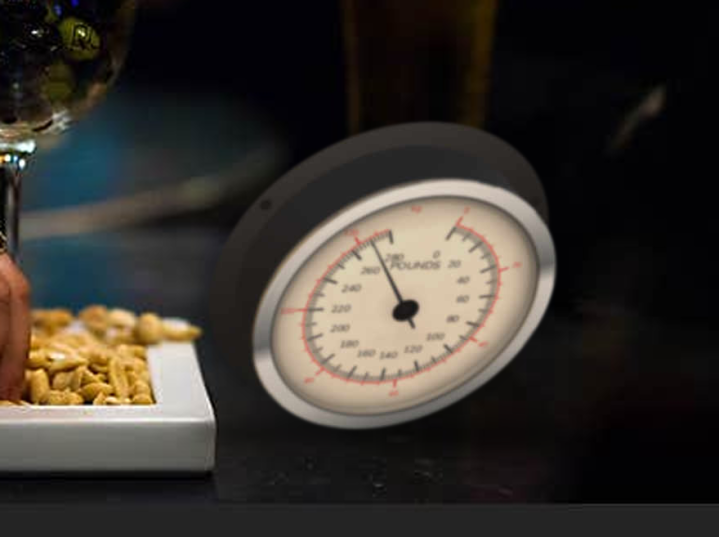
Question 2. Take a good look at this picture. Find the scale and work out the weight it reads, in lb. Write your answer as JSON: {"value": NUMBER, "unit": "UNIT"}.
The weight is {"value": 270, "unit": "lb"}
